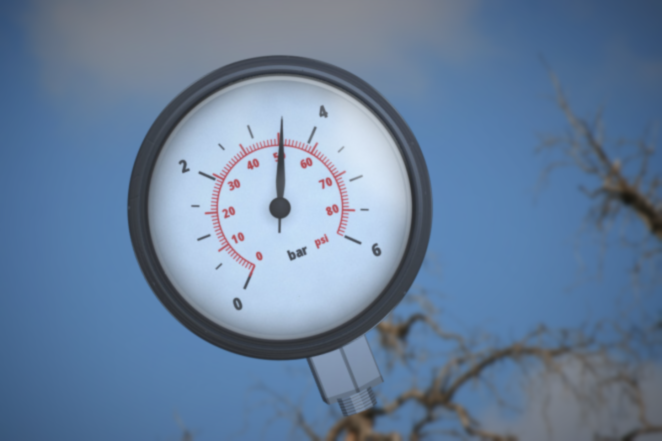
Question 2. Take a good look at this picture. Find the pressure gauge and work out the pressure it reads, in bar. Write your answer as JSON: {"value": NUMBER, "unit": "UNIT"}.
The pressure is {"value": 3.5, "unit": "bar"}
